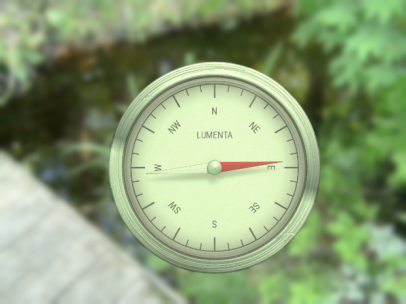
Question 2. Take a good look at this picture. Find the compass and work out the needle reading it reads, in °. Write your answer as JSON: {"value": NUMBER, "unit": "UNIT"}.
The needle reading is {"value": 85, "unit": "°"}
